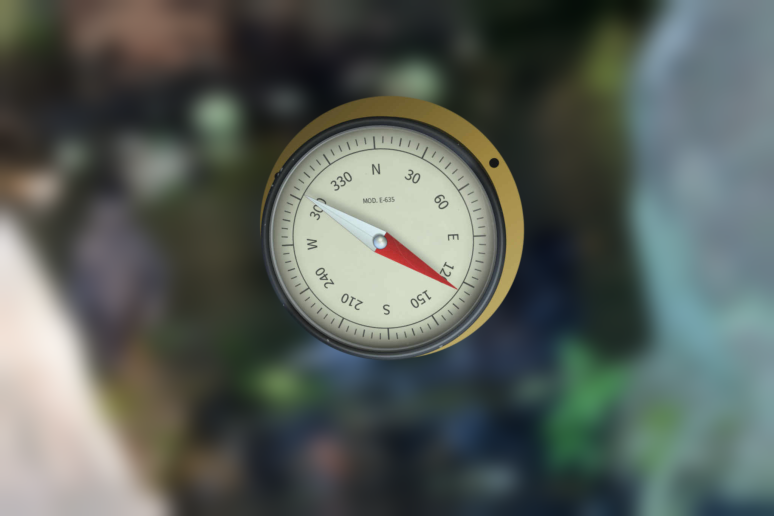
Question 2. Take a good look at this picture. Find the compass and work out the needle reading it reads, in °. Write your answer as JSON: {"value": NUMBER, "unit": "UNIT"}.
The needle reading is {"value": 125, "unit": "°"}
